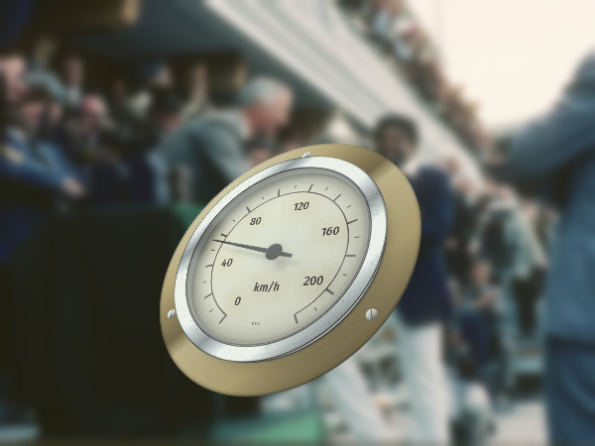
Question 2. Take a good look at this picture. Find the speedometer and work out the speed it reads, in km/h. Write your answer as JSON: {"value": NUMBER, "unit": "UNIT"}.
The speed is {"value": 55, "unit": "km/h"}
